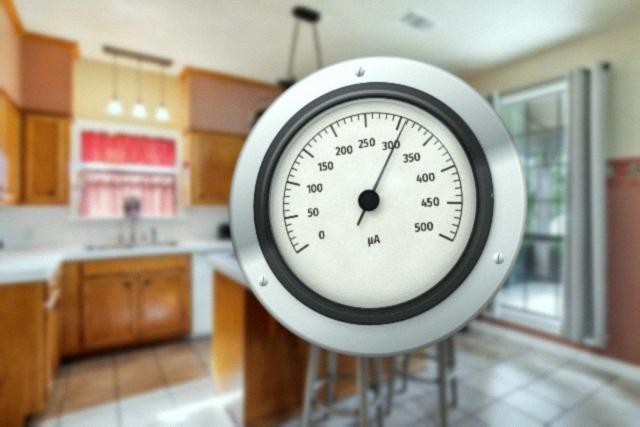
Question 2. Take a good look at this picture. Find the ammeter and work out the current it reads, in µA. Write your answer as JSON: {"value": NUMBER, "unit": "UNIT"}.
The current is {"value": 310, "unit": "µA"}
